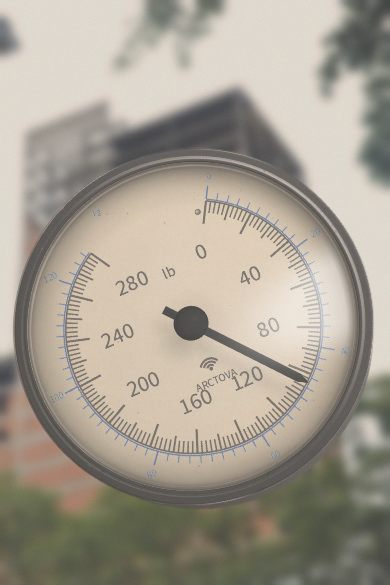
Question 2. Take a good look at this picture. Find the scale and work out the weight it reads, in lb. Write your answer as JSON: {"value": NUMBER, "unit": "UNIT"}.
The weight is {"value": 104, "unit": "lb"}
